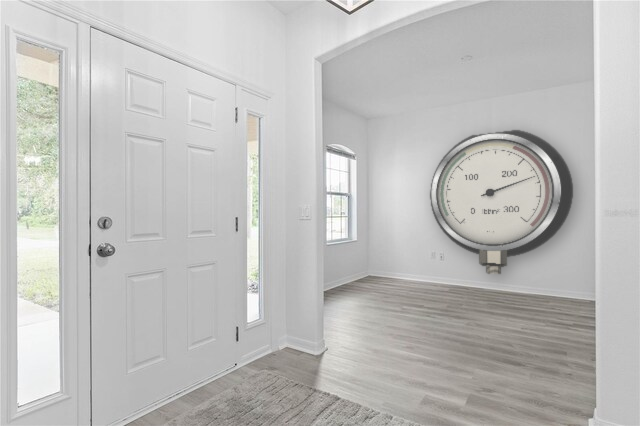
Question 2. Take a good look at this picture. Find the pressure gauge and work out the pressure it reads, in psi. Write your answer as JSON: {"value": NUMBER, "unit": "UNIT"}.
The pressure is {"value": 230, "unit": "psi"}
